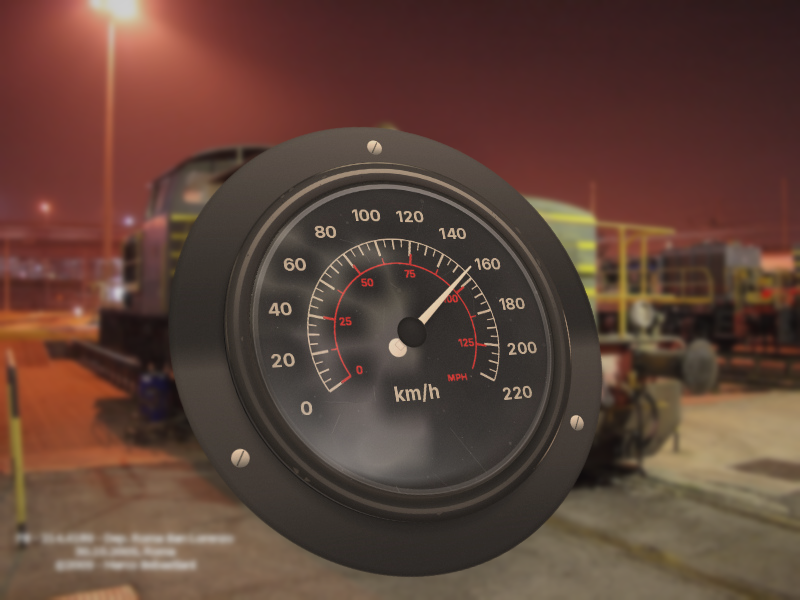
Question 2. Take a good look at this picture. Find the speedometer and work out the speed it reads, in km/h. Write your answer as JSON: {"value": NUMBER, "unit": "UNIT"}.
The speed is {"value": 155, "unit": "km/h"}
